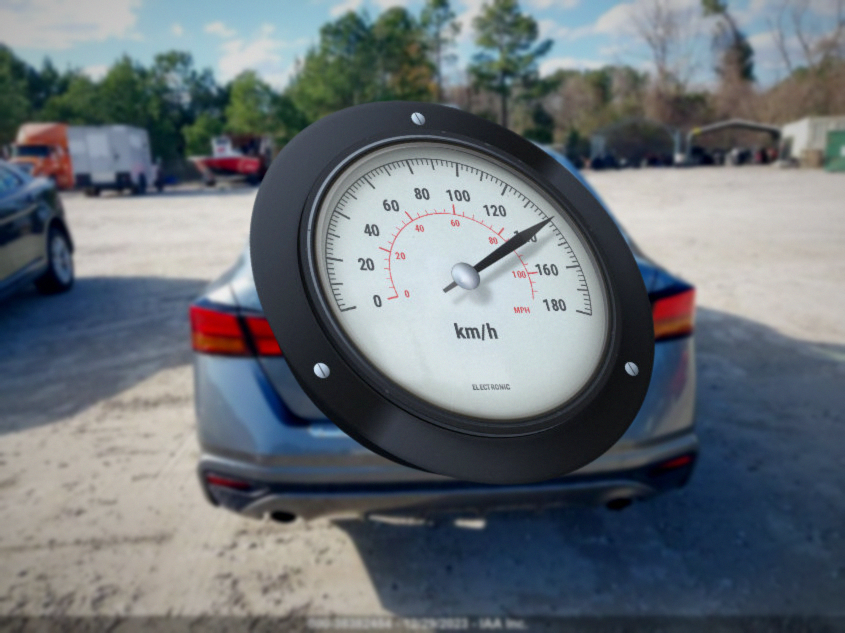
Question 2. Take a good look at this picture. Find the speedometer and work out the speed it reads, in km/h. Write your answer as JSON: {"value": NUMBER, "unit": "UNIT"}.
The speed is {"value": 140, "unit": "km/h"}
